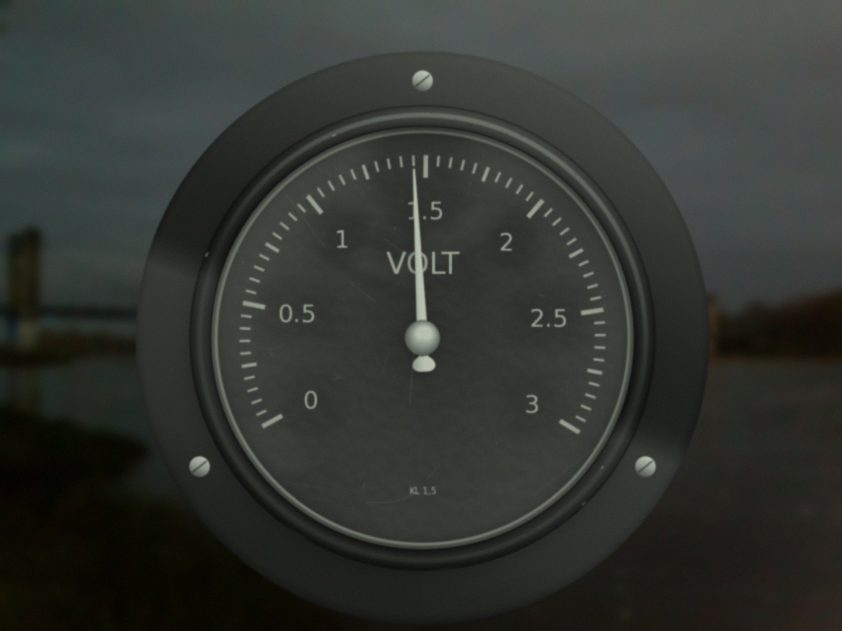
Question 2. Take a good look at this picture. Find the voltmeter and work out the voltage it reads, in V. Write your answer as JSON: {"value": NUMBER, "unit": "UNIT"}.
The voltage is {"value": 1.45, "unit": "V"}
